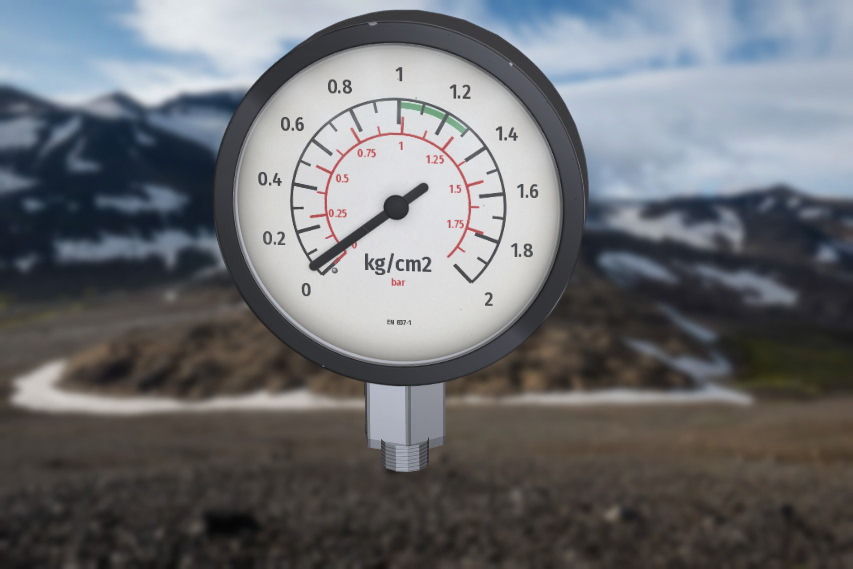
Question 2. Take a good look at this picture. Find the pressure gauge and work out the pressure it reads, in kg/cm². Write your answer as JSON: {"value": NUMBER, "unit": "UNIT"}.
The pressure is {"value": 0.05, "unit": "kg/cm²"}
